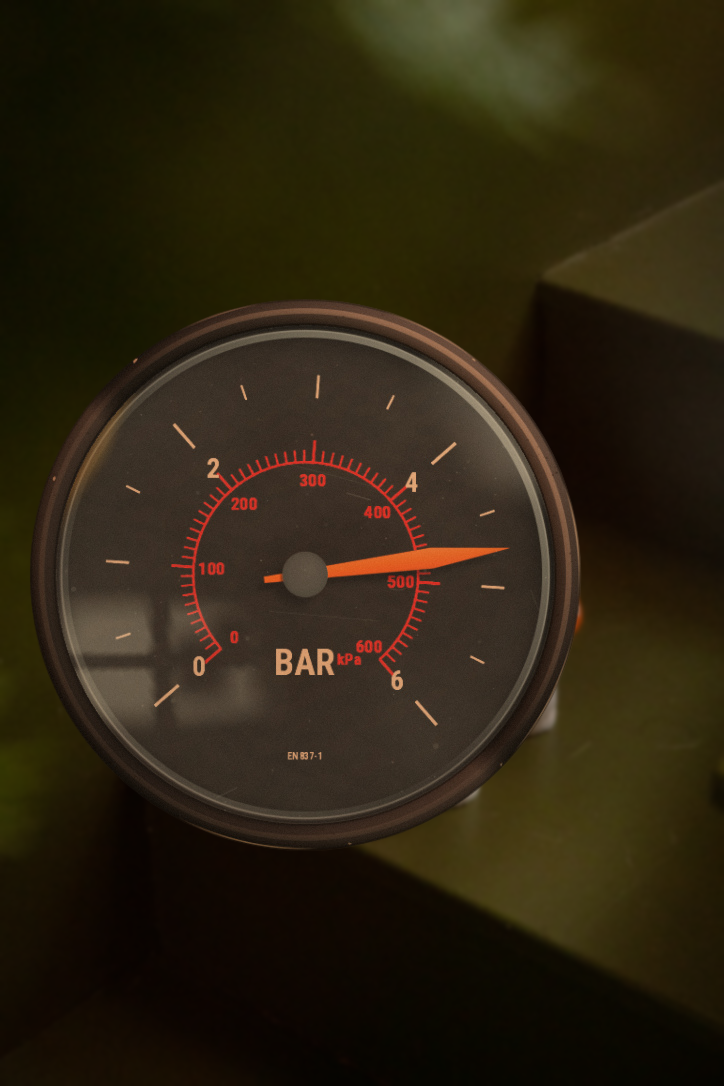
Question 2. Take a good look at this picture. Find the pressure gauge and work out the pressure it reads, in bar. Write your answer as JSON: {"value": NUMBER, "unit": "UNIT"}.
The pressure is {"value": 4.75, "unit": "bar"}
